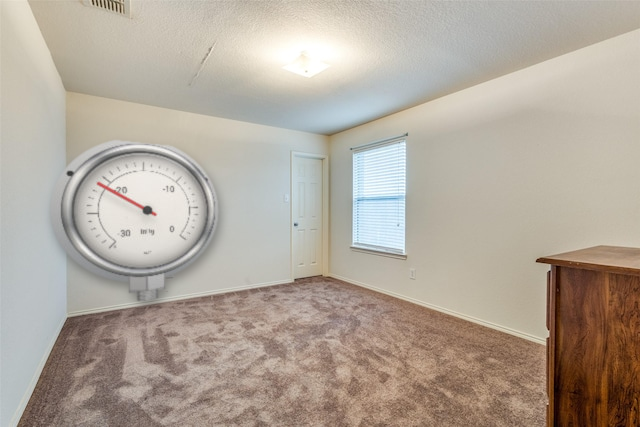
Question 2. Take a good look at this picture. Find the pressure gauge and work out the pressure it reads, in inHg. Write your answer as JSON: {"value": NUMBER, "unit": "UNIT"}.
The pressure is {"value": -21, "unit": "inHg"}
